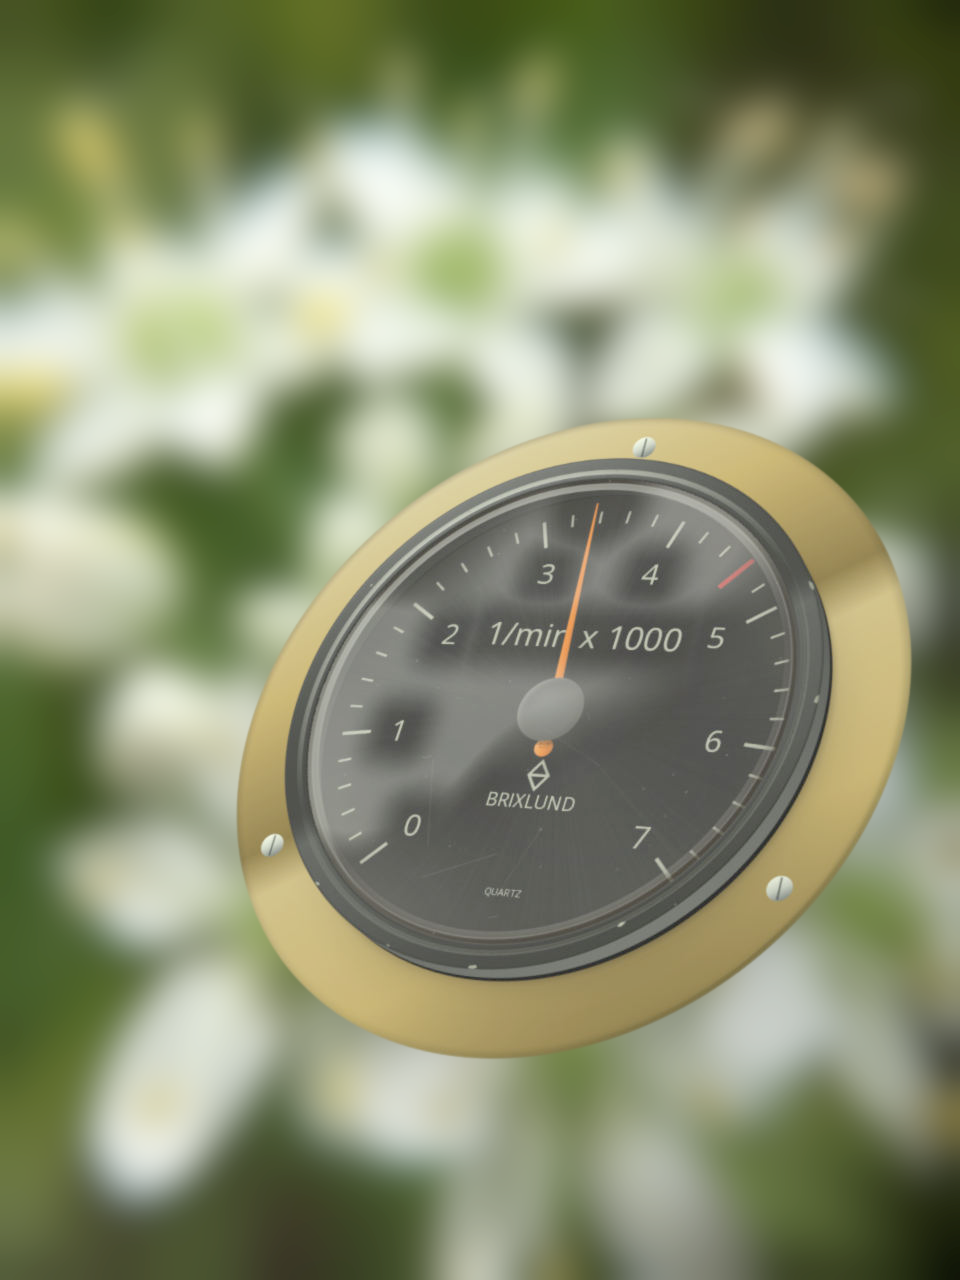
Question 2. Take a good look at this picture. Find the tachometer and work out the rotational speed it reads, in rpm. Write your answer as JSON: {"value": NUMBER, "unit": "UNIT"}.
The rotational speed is {"value": 3400, "unit": "rpm"}
